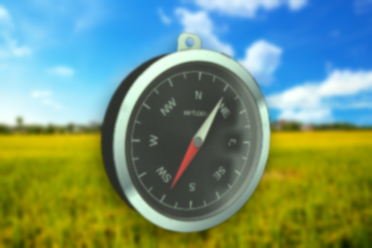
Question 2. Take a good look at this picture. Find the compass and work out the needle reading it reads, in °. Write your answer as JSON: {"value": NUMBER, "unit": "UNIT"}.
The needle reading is {"value": 210, "unit": "°"}
